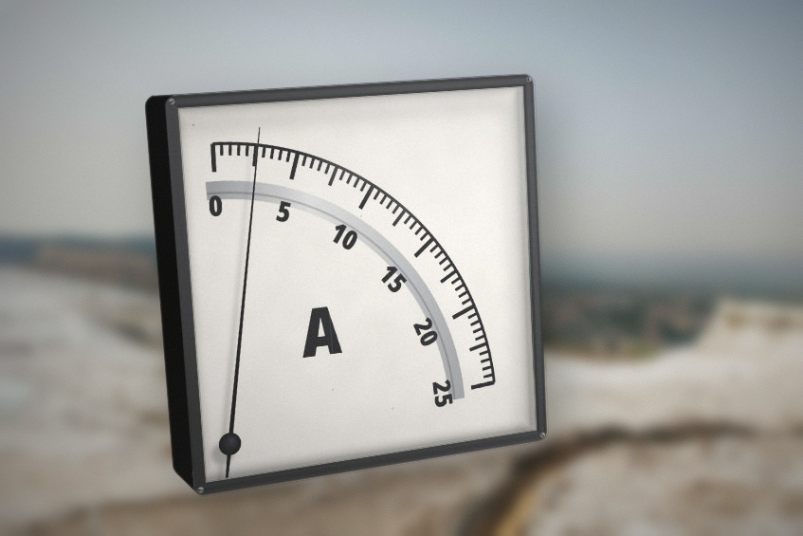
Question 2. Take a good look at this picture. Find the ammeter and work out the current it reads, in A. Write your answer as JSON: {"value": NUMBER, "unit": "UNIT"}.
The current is {"value": 2.5, "unit": "A"}
